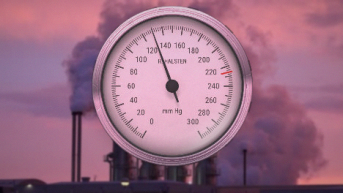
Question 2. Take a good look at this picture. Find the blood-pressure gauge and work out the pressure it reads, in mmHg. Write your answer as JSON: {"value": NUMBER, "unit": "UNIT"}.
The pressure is {"value": 130, "unit": "mmHg"}
